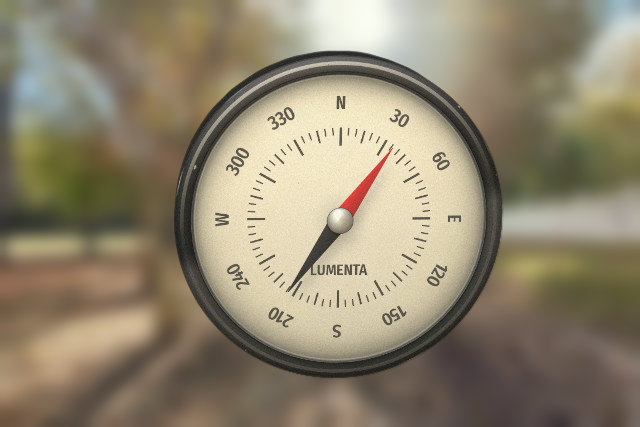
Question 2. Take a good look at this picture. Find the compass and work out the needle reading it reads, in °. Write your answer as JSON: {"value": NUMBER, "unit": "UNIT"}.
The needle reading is {"value": 35, "unit": "°"}
